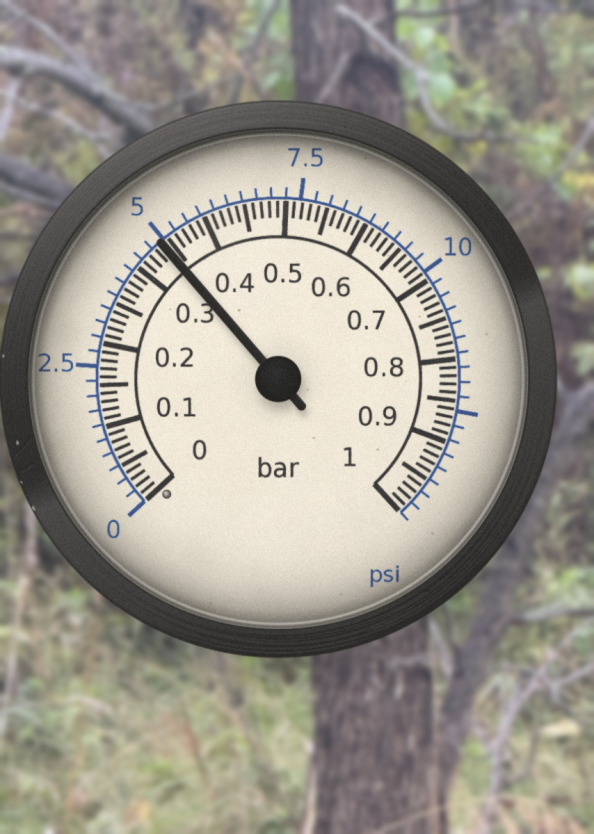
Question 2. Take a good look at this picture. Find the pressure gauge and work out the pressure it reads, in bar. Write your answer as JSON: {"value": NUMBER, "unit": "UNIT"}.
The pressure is {"value": 0.34, "unit": "bar"}
